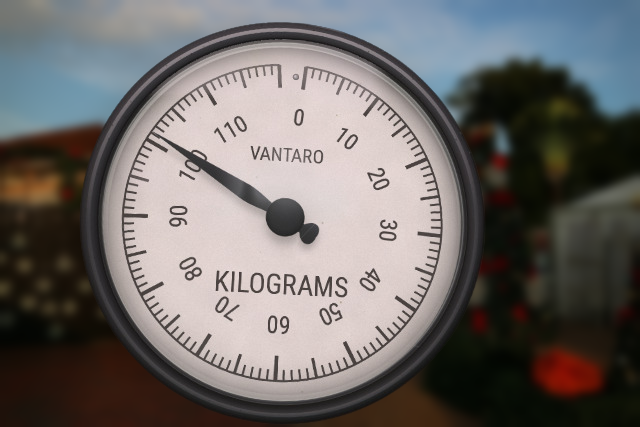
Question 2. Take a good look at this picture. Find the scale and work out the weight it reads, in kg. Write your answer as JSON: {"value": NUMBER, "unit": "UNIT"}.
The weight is {"value": 101, "unit": "kg"}
